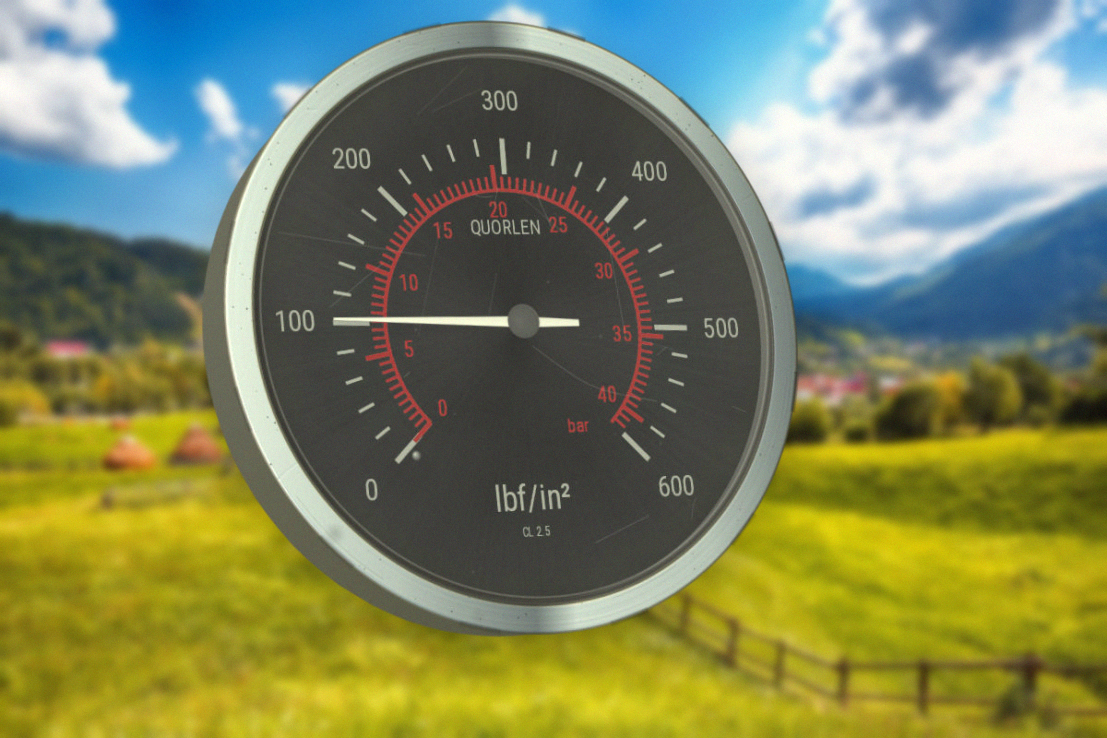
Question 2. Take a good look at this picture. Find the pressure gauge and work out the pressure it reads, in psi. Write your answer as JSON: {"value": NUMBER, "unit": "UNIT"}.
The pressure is {"value": 100, "unit": "psi"}
